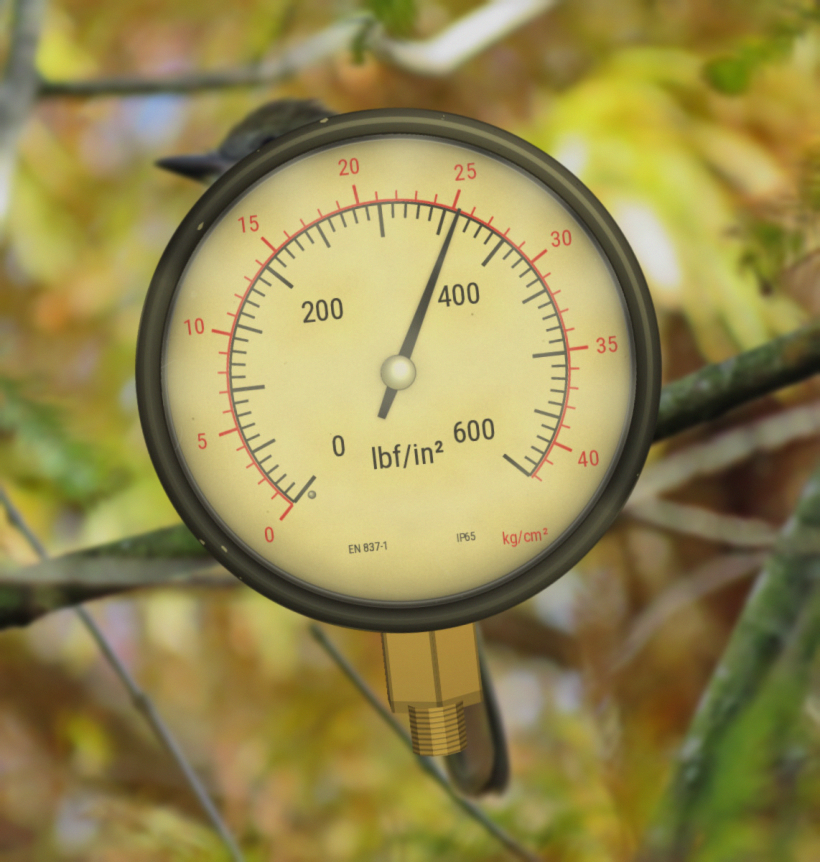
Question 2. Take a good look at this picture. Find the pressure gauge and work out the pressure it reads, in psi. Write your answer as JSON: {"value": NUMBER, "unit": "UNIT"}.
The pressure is {"value": 360, "unit": "psi"}
